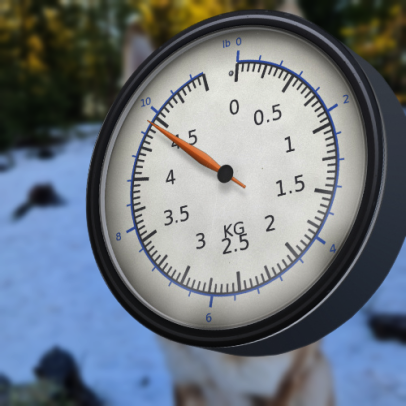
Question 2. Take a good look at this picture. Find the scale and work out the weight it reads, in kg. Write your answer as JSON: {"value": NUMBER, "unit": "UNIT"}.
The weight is {"value": 4.45, "unit": "kg"}
